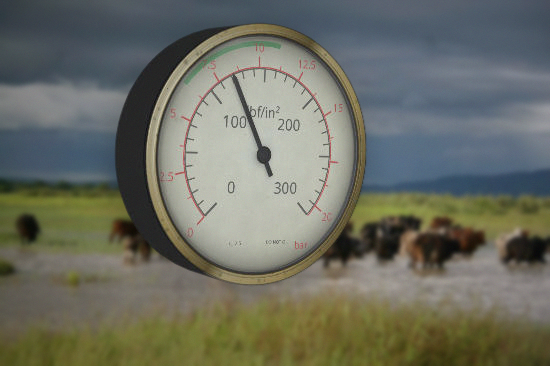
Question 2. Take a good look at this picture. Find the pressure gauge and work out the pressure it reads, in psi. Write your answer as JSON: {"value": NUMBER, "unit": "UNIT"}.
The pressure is {"value": 120, "unit": "psi"}
